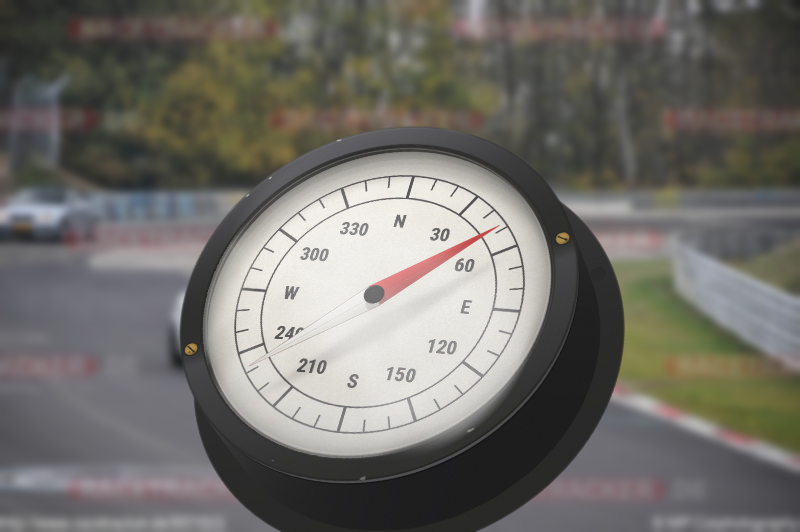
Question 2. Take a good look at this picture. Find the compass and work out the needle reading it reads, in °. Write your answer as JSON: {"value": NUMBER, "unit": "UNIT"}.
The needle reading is {"value": 50, "unit": "°"}
